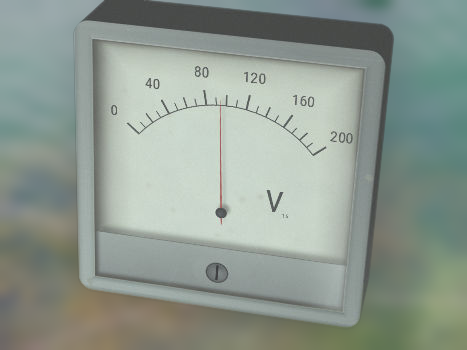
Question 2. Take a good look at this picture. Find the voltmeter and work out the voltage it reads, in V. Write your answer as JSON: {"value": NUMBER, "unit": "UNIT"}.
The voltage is {"value": 95, "unit": "V"}
